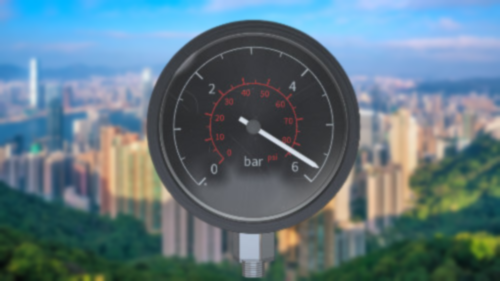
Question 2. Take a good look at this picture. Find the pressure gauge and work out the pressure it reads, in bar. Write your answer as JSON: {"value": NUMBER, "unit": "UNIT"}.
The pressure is {"value": 5.75, "unit": "bar"}
